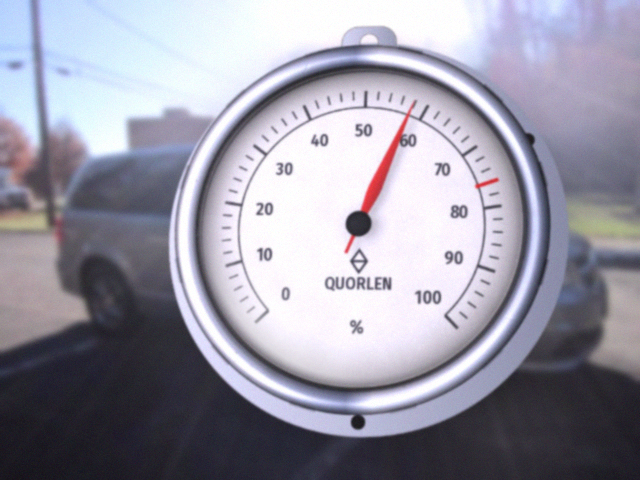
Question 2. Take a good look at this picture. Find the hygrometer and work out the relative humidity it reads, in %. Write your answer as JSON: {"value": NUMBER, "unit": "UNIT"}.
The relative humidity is {"value": 58, "unit": "%"}
